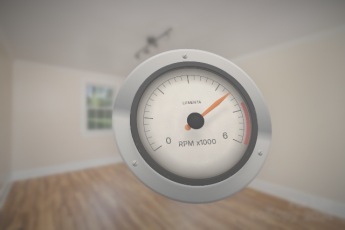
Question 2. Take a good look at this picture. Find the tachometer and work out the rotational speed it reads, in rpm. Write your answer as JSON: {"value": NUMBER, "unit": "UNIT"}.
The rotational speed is {"value": 4400, "unit": "rpm"}
